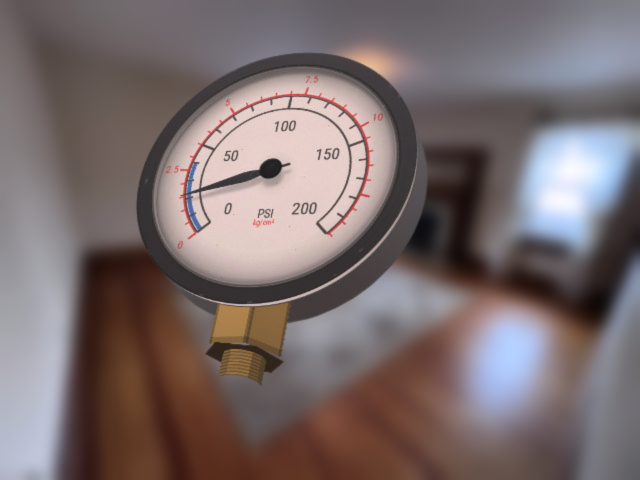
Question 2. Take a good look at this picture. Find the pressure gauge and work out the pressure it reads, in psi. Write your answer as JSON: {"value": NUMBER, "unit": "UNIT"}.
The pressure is {"value": 20, "unit": "psi"}
